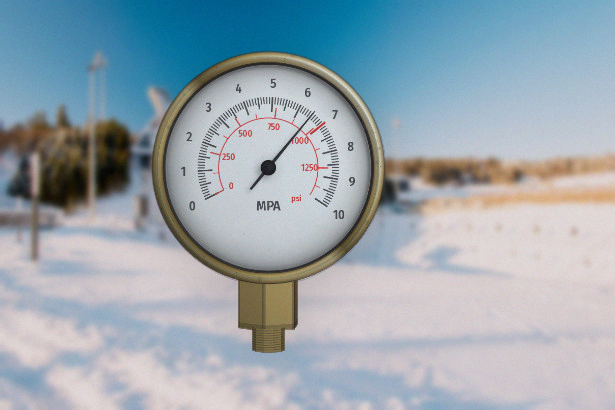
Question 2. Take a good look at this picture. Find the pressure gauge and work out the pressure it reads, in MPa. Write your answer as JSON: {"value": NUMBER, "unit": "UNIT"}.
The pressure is {"value": 6.5, "unit": "MPa"}
